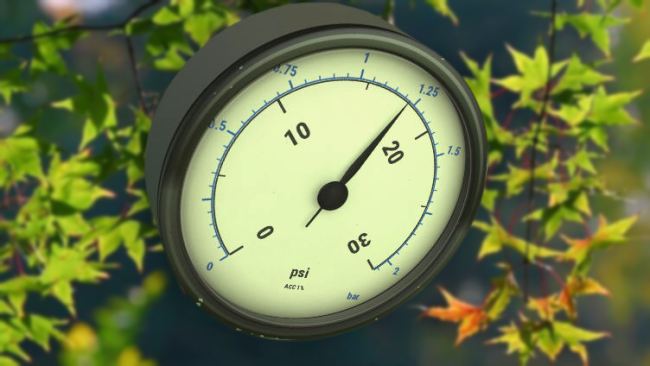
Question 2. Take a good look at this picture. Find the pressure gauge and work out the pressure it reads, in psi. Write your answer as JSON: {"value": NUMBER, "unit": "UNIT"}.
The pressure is {"value": 17.5, "unit": "psi"}
